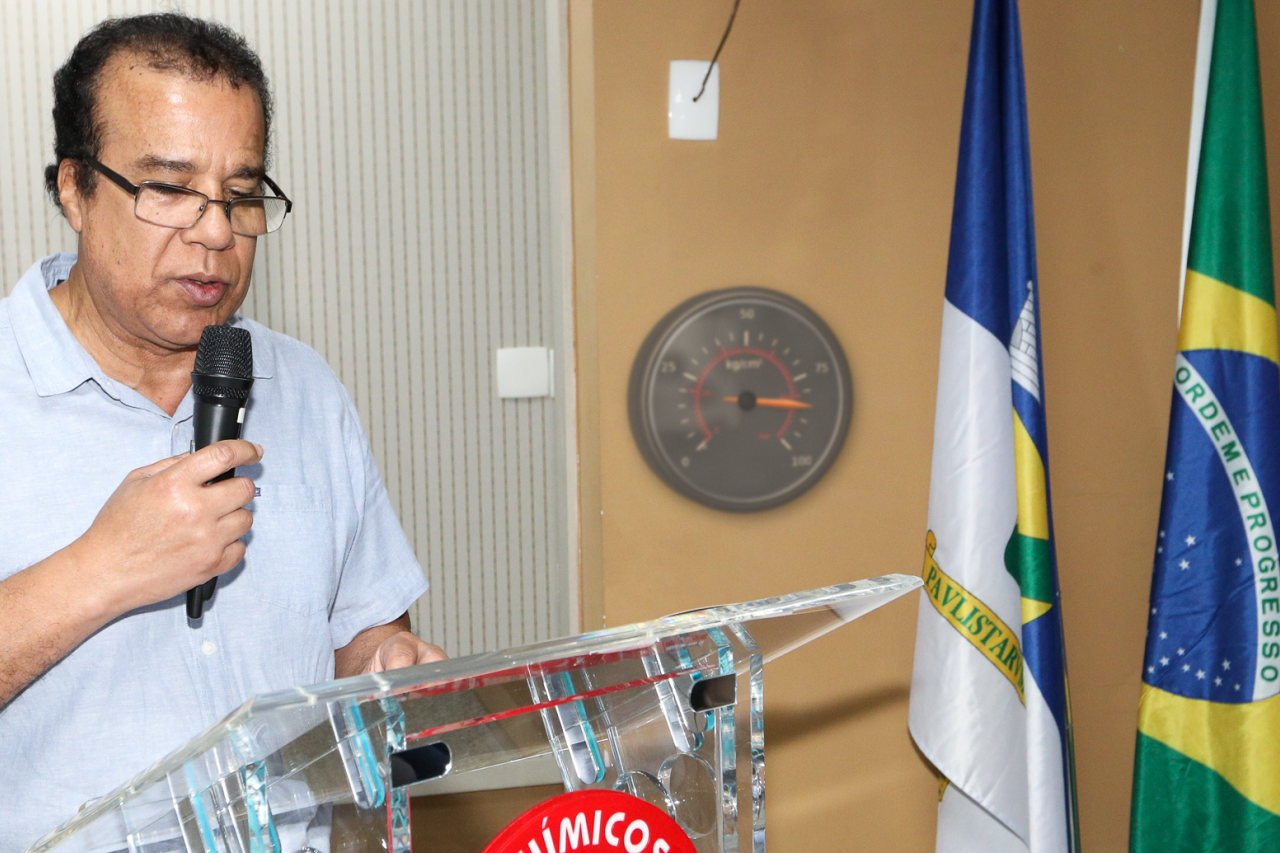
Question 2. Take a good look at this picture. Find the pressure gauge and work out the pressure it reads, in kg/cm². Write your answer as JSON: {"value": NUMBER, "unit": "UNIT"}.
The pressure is {"value": 85, "unit": "kg/cm²"}
